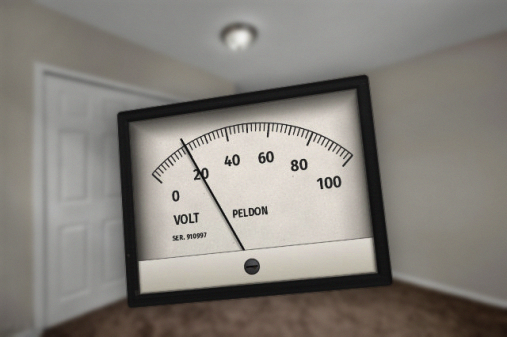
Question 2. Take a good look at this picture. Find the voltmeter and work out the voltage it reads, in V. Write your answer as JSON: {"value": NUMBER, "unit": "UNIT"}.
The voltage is {"value": 20, "unit": "V"}
